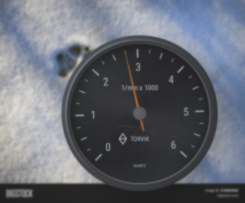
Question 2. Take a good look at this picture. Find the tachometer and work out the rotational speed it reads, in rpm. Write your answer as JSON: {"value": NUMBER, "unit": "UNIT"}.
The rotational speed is {"value": 2750, "unit": "rpm"}
